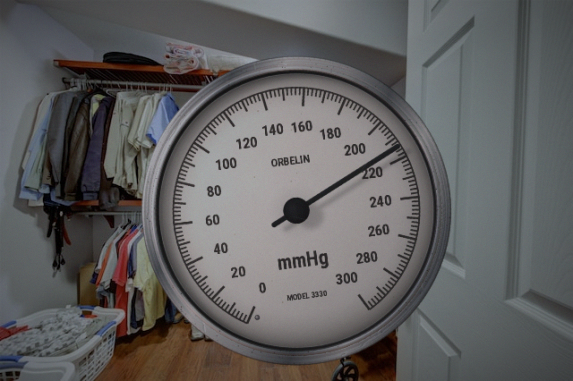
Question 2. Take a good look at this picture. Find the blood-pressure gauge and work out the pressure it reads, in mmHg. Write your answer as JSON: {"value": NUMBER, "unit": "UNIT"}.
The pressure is {"value": 214, "unit": "mmHg"}
